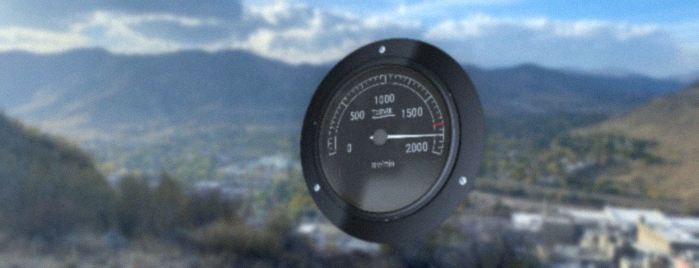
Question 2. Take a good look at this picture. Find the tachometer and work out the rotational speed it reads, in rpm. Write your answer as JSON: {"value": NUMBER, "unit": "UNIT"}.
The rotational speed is {"value": 1850, "unit": "rpm"}
